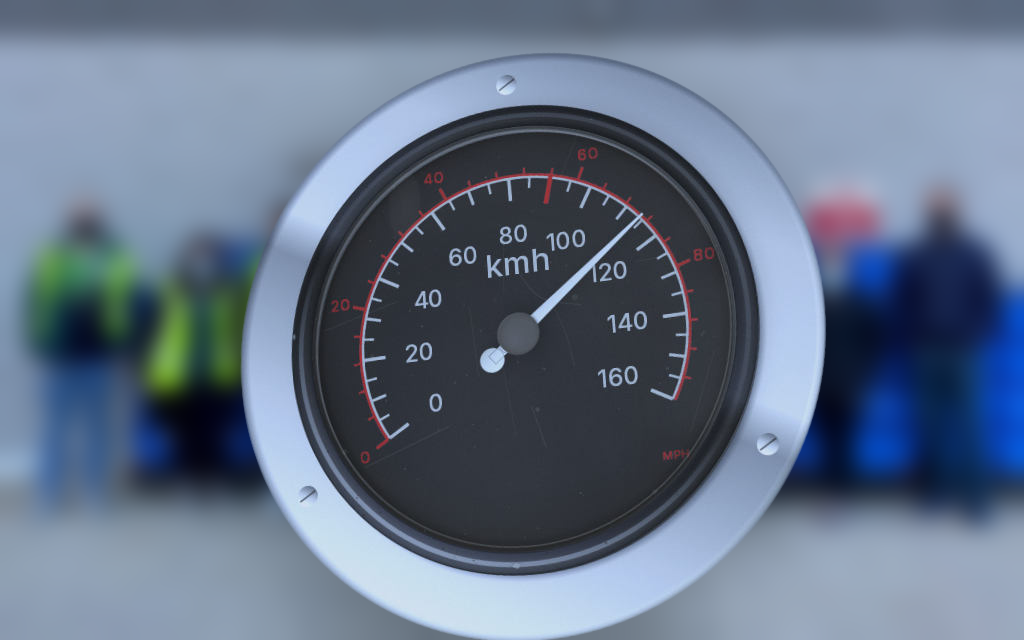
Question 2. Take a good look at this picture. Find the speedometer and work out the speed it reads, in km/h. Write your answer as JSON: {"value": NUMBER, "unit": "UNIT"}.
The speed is {"value": 115, "unit": "km/h"}
